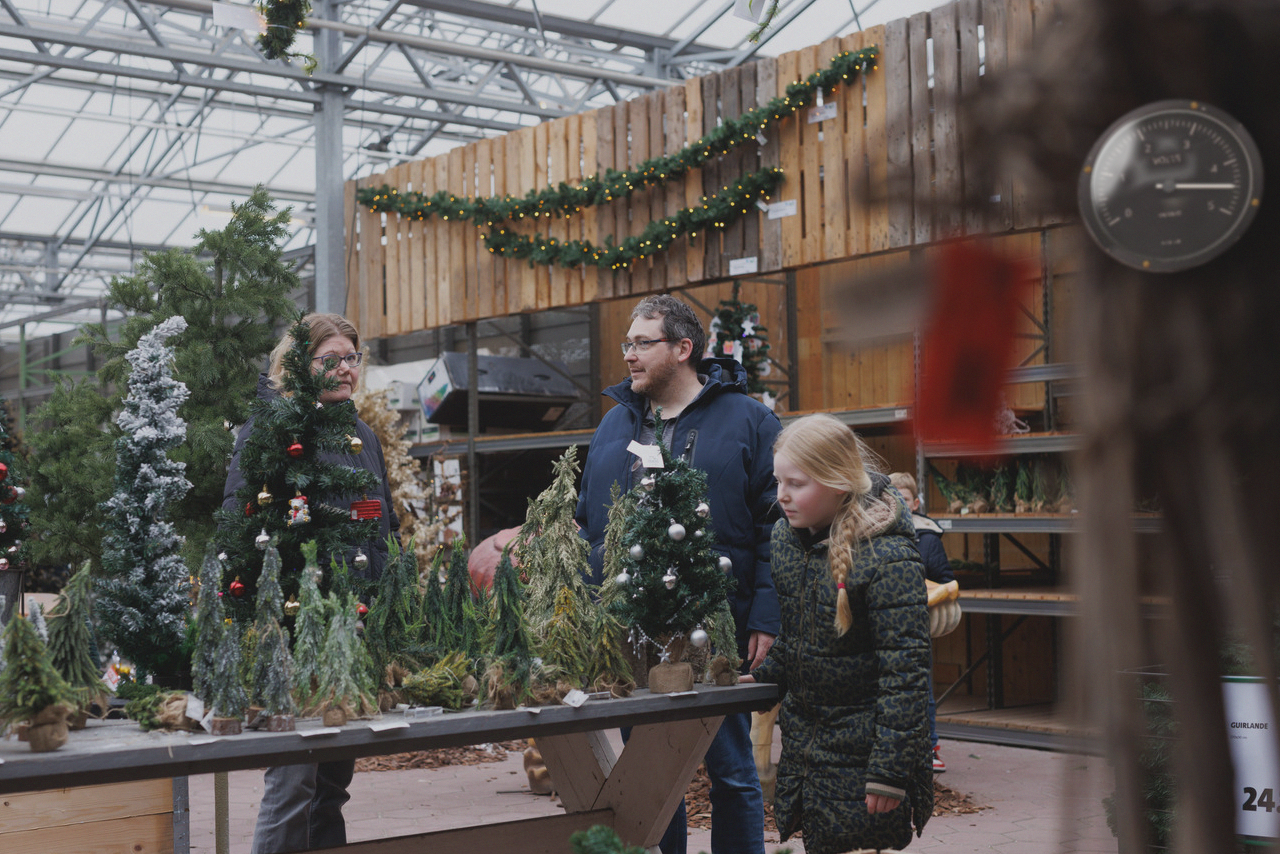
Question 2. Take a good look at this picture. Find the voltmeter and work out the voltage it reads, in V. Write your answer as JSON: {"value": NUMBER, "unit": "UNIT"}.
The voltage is {"value": 4.5, "unit": "V"}
